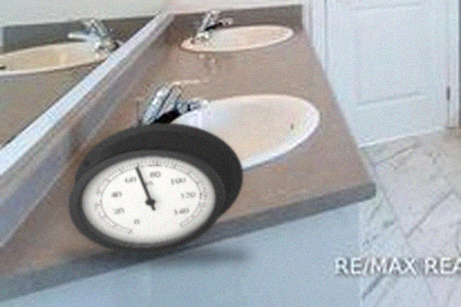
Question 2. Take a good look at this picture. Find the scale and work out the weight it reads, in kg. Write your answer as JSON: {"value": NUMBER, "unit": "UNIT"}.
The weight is {"value": 70, "unit": "kg"}
